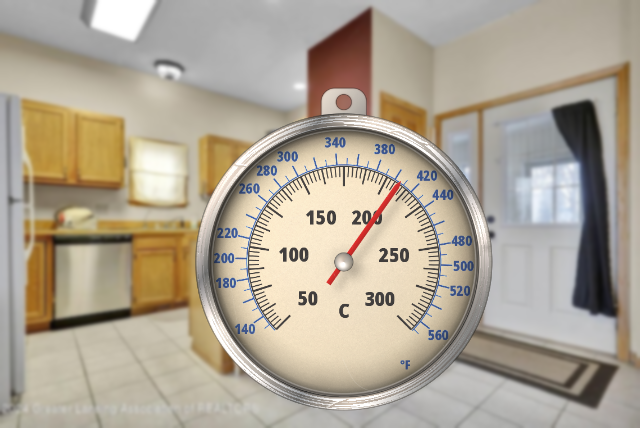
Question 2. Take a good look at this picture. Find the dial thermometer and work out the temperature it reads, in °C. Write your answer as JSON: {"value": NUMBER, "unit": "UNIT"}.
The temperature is {"value": 207.5, "unit": "°C"}
